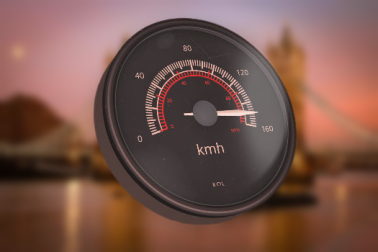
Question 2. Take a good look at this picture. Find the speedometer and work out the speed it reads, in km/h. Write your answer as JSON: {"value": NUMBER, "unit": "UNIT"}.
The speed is {"value": 150, "unit": "km/h"}
